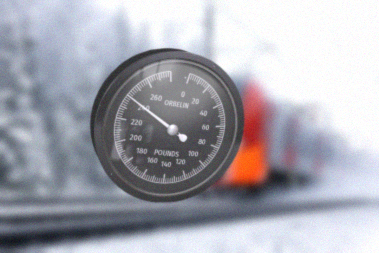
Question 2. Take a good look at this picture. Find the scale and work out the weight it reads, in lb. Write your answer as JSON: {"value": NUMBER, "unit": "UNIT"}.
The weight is {"value": 240, "unit": "lb"}
